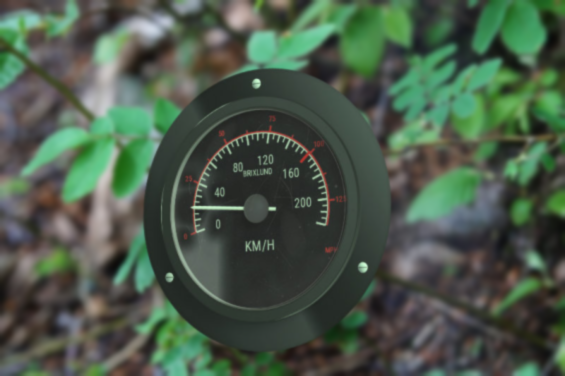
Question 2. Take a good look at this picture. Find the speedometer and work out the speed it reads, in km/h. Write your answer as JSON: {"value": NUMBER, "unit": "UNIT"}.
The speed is {"value": 20, "unit": "km/h"}
